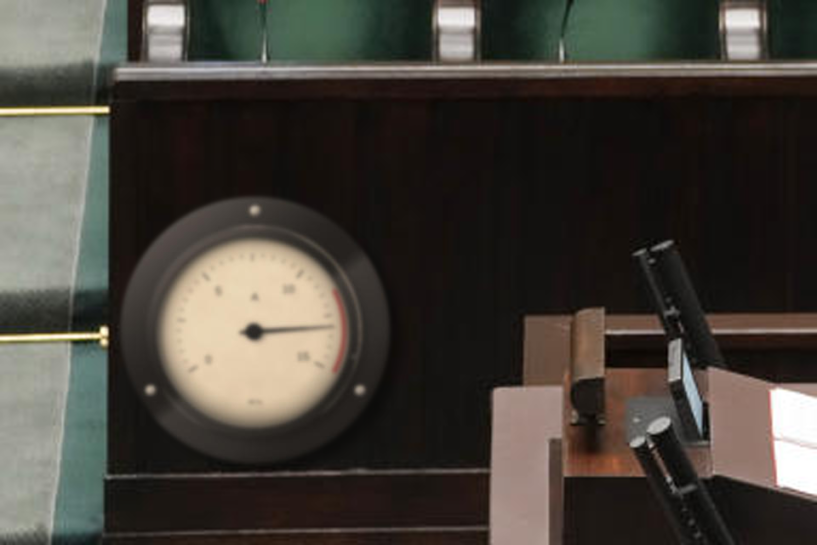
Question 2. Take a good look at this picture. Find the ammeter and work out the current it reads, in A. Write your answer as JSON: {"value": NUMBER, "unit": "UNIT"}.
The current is {"value": 13, "unit": "A"}
